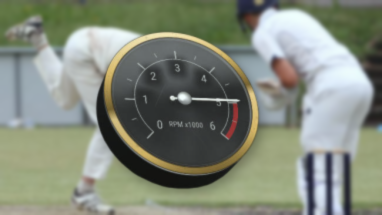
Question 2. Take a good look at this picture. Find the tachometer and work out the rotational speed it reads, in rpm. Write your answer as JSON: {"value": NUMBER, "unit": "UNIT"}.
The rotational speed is {"value": 5000, "unit": "rpm"}
